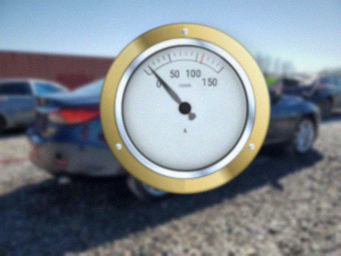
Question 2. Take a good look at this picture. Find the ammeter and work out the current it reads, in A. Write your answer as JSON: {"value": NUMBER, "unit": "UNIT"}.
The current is {"value": 10, "unit": "A"}
